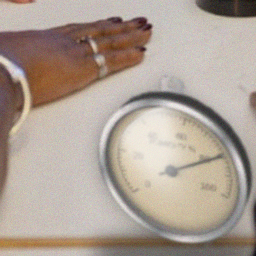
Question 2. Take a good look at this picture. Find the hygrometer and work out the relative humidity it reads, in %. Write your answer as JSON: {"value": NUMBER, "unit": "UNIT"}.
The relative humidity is {"value": 80, "unit": "%"}
